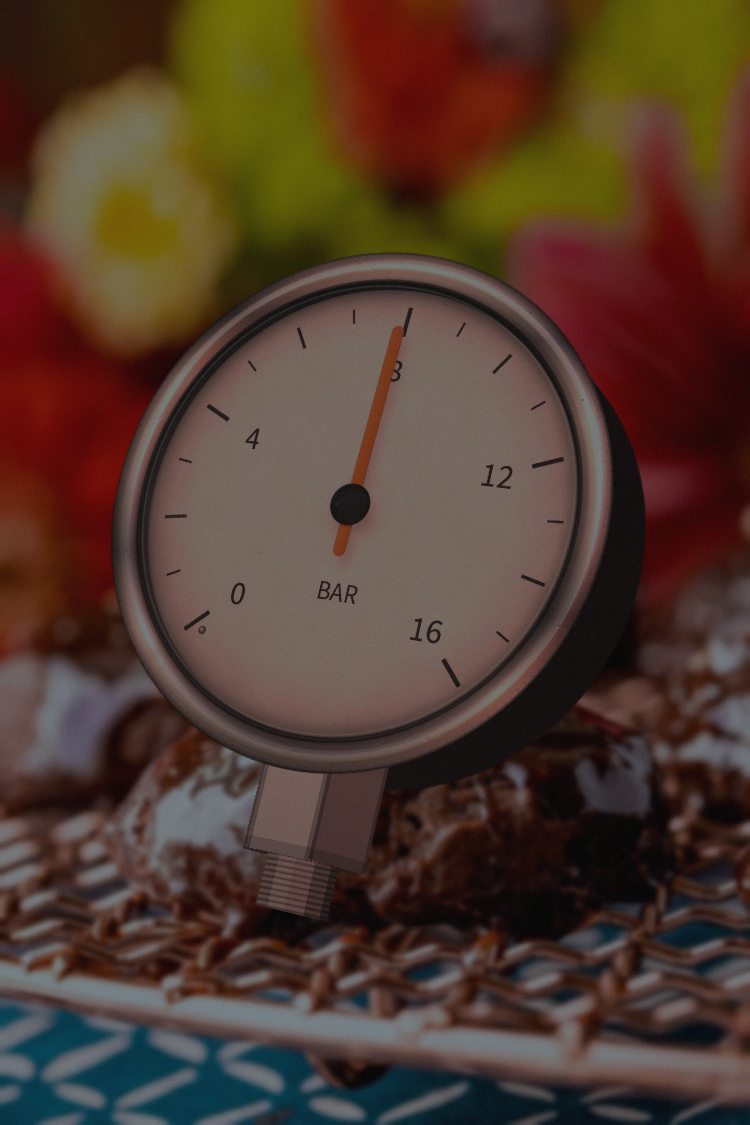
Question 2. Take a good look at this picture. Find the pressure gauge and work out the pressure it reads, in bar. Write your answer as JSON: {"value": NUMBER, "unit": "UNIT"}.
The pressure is {"value": 8, "unit": "bar"}
